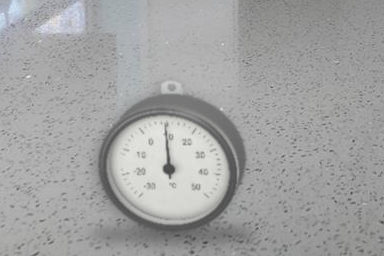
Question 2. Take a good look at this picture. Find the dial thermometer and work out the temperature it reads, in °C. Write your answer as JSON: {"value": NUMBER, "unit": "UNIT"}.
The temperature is {"value": 10, "unit": "°C"}
